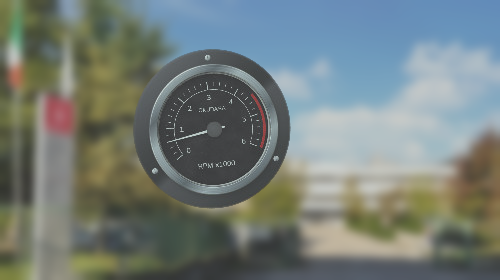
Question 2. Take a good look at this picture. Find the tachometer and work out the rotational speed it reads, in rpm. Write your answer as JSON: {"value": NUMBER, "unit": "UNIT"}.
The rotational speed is {"value": 600, "unit": "rpm"}
